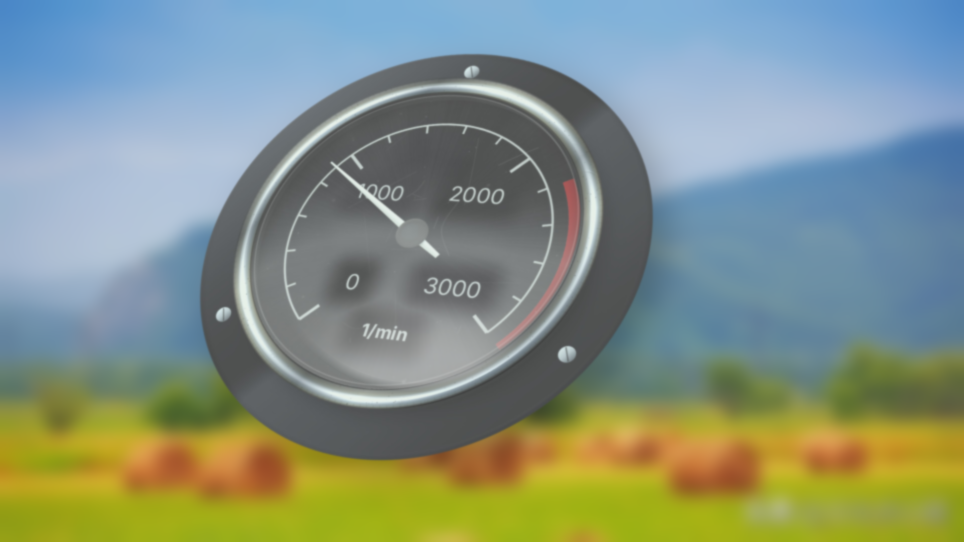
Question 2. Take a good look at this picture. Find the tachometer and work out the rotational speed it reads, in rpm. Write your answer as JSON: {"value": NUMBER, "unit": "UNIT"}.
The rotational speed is {"value": 900, "unit": "rpm"}
